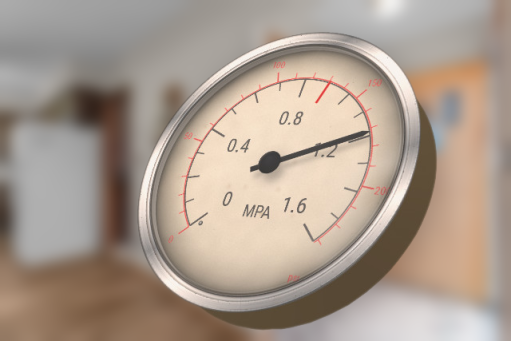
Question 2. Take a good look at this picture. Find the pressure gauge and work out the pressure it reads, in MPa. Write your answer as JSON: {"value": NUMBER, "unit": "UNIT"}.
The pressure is {"value": 1.2, "unit": "MPa"}
